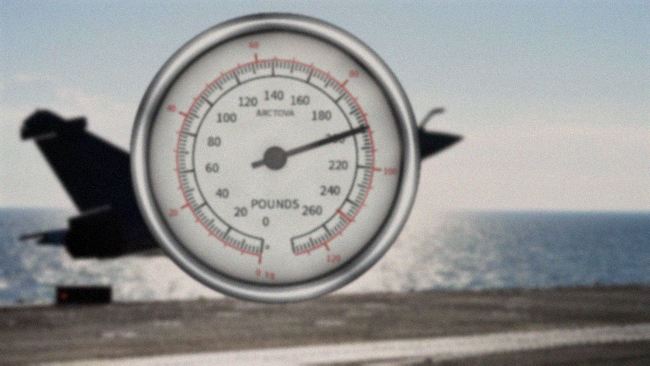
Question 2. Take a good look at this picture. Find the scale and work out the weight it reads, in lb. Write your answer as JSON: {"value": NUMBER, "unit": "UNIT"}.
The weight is {"value": 200, "unit": "lb"}
